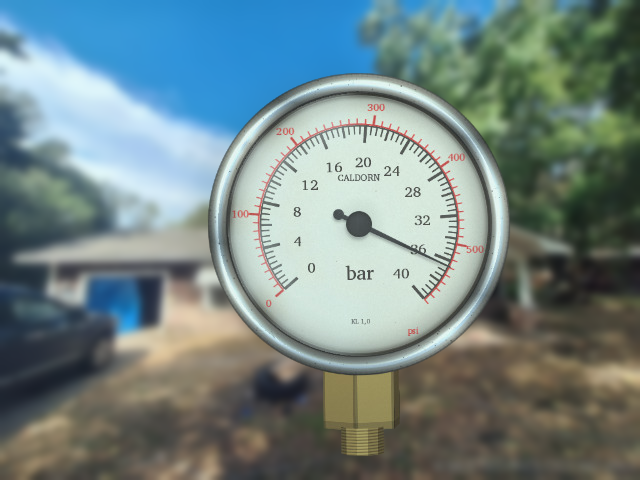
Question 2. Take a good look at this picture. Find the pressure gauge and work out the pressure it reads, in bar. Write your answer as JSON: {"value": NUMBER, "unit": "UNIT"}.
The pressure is {"value": 36.5, "unit": "bar"}
